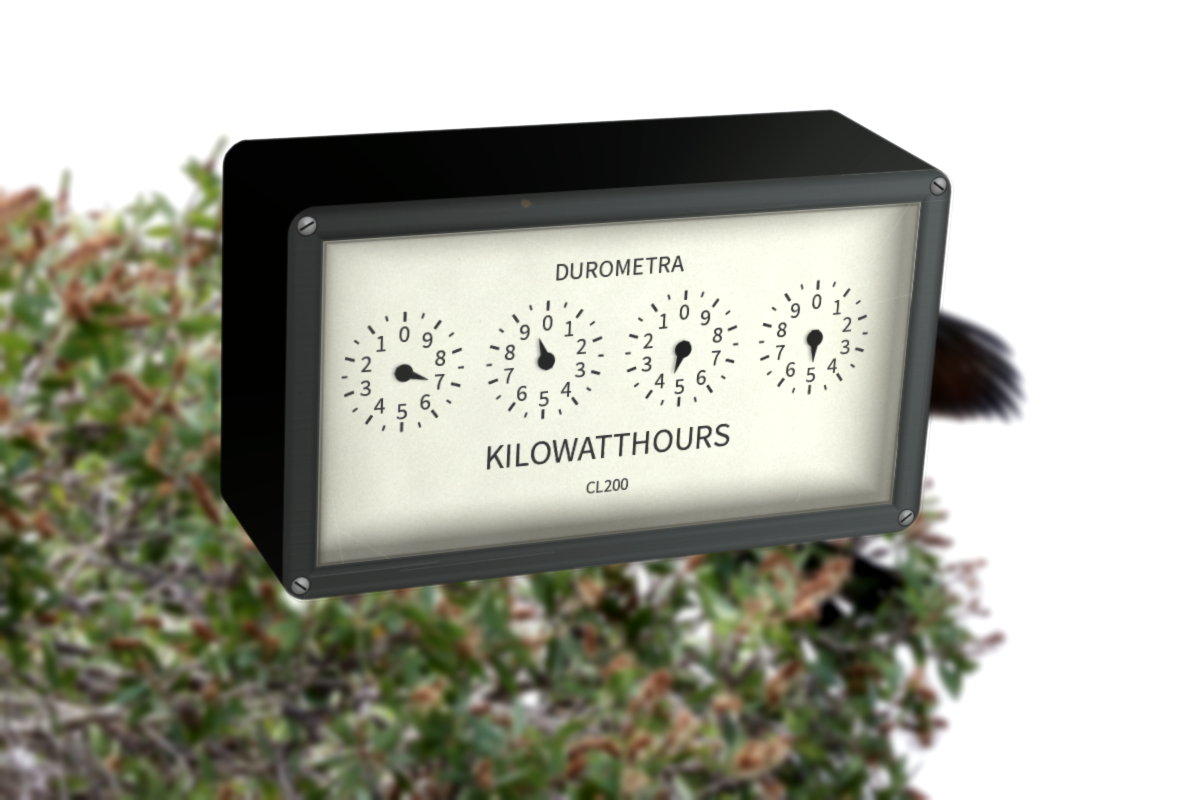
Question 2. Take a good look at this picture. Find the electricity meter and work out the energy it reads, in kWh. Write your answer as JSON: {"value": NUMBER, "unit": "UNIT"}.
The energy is {"value": 6945, "unit": "kWh"}
